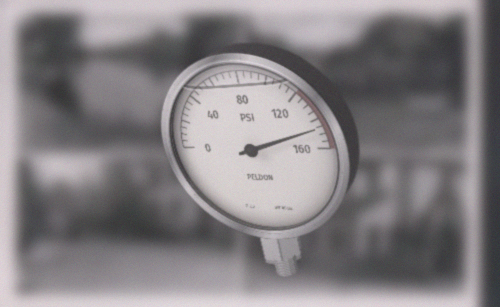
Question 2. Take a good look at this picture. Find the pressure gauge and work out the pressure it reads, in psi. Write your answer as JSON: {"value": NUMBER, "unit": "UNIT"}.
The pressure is {"value": 145, "unit": "psi"}
